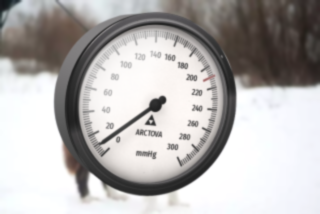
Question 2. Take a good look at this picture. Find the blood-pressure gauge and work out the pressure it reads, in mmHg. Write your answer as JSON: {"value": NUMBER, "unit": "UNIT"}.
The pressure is {"value": 10, "unit": "mmHg"}
